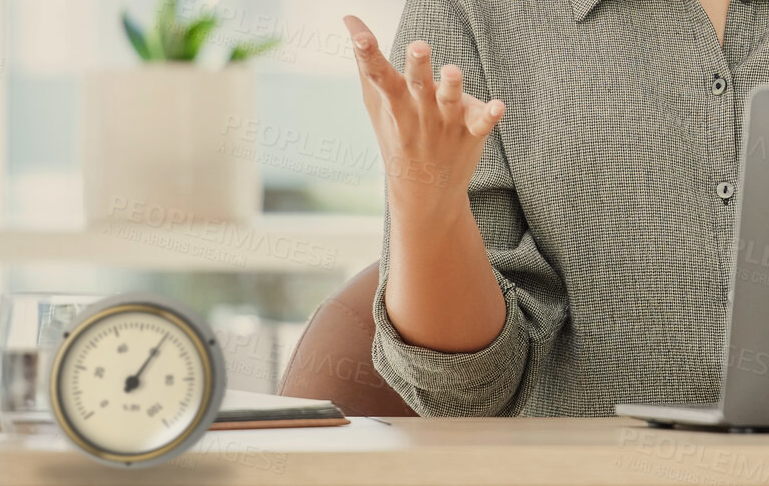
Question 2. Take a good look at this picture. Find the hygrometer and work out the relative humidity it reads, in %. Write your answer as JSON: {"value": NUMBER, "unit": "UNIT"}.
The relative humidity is {"value": 60, "unit": "%"}
